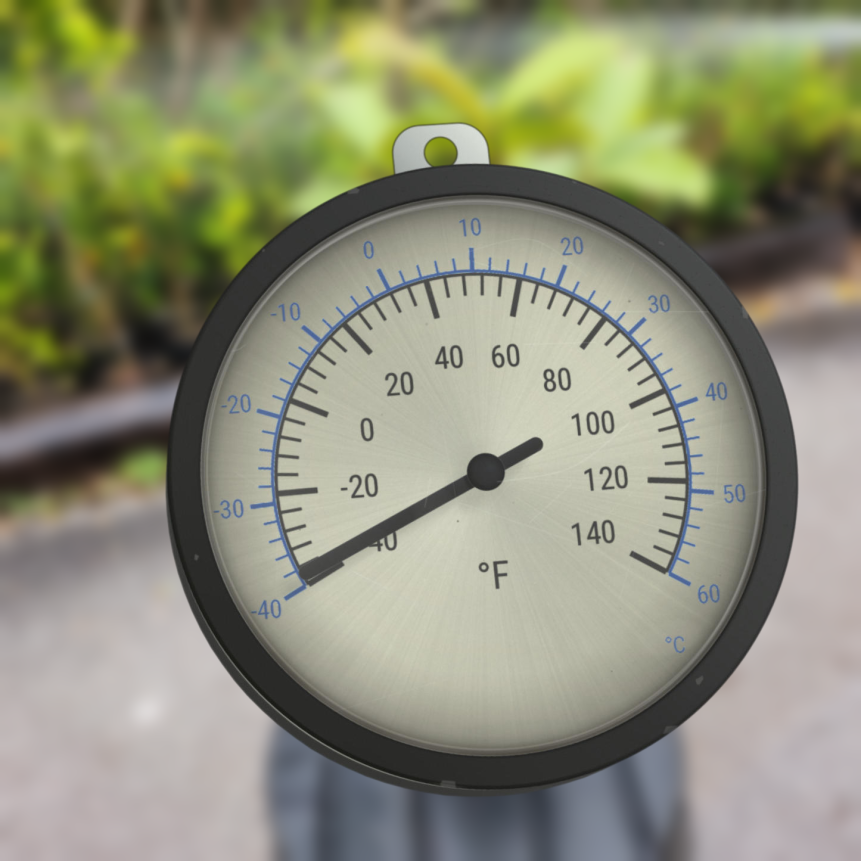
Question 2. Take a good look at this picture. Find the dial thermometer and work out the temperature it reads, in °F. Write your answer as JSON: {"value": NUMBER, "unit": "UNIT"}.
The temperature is {"value": -38, "unit": "°F"}
